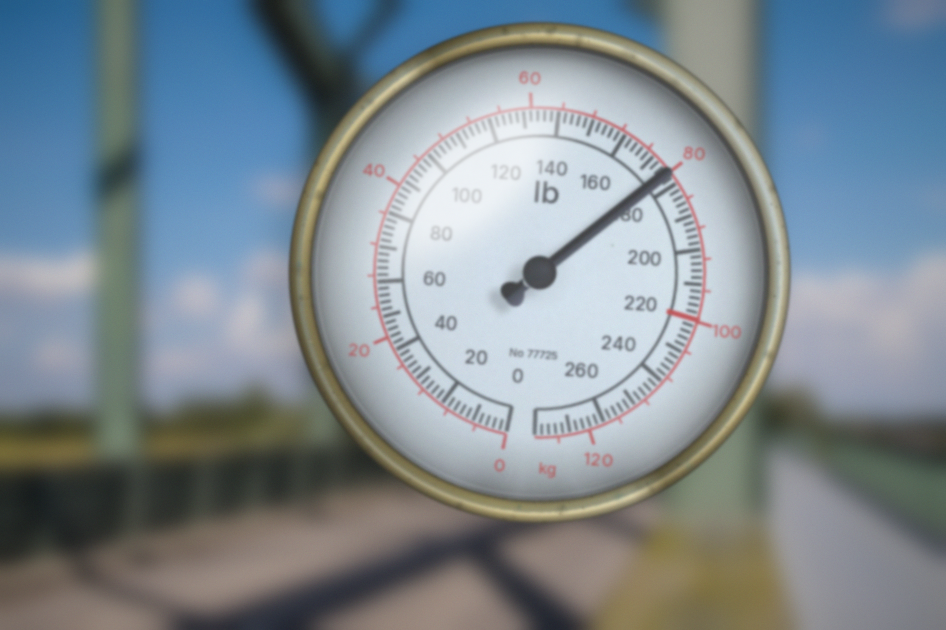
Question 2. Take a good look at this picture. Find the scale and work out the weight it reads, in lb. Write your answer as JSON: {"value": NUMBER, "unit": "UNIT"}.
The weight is {"value": 176, "unit": "lb"}
